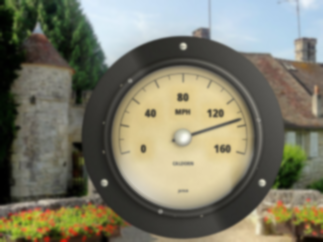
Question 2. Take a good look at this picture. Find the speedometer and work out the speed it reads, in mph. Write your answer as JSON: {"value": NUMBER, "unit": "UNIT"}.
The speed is {"value": 135, "unit": "mph"}
